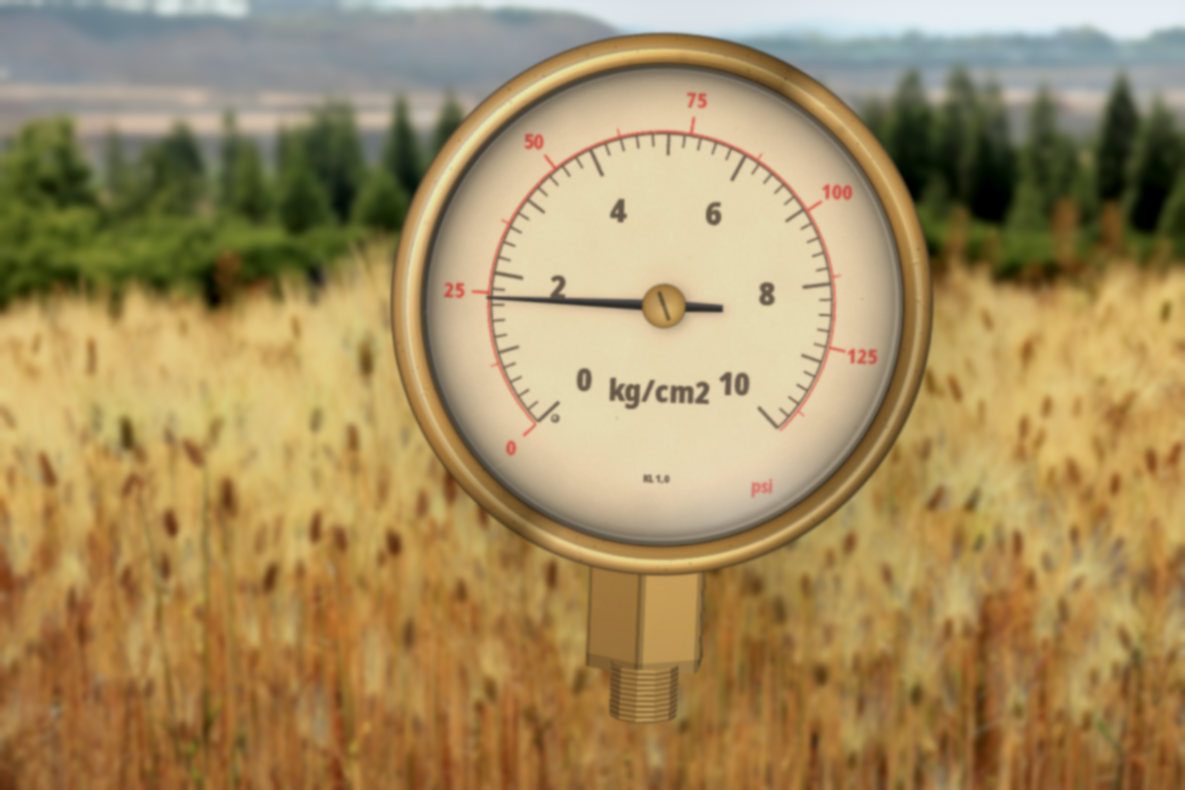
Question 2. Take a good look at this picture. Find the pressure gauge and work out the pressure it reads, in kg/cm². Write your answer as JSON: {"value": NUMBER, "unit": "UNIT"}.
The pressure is {"value": 1.7, "unit": "kg/cm²"}
